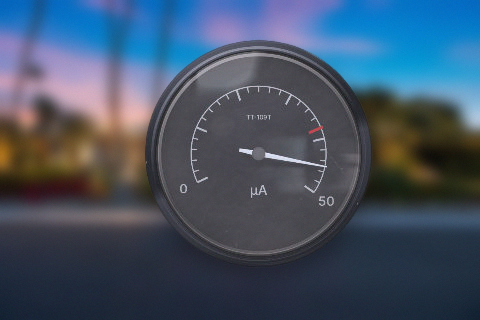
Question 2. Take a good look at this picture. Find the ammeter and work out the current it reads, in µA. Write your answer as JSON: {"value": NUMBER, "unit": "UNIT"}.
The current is {"value": 45, "unit": "µA"}
